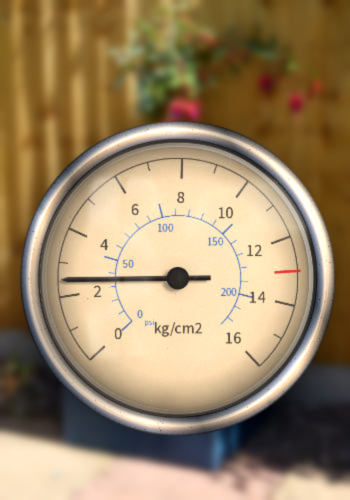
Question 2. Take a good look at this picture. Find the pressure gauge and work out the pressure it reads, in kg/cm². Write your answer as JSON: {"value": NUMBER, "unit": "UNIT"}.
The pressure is {"value": 2.5, "unit": "kg/cm²"}
